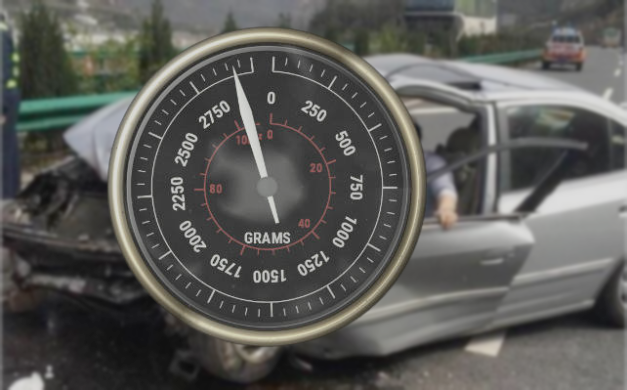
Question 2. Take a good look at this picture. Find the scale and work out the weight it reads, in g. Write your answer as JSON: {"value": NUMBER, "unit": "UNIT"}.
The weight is {"value": 2925, "unit": "g"}
